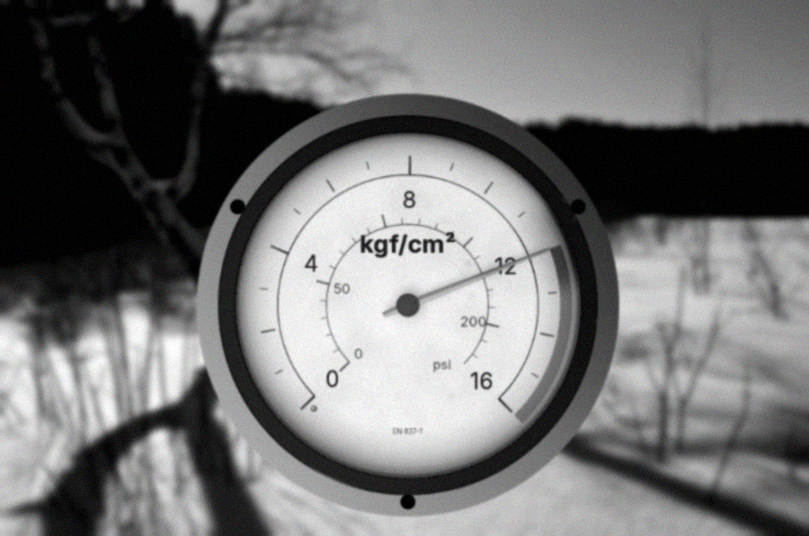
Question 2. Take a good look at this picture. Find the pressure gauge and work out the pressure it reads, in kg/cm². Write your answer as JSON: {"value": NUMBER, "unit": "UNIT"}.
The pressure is {"value": 12, "unit": "kg/cm²"}
